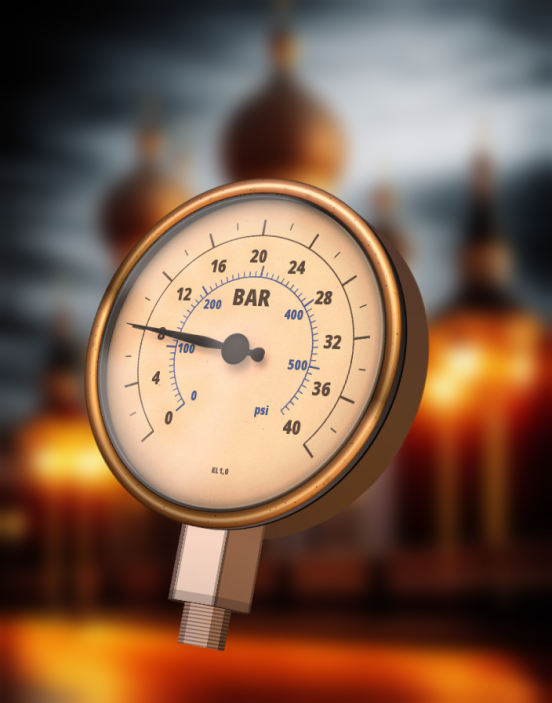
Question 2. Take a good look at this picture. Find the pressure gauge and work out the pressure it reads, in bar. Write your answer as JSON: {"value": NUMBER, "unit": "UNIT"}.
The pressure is {"value": 8, "unit": "bar"}
